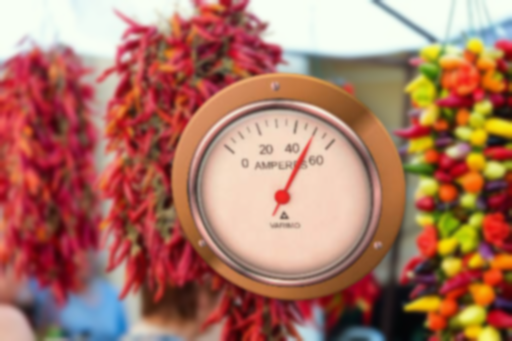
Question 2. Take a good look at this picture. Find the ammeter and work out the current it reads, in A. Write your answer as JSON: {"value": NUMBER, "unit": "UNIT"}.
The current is {"value": 50, "unit": "A"}
